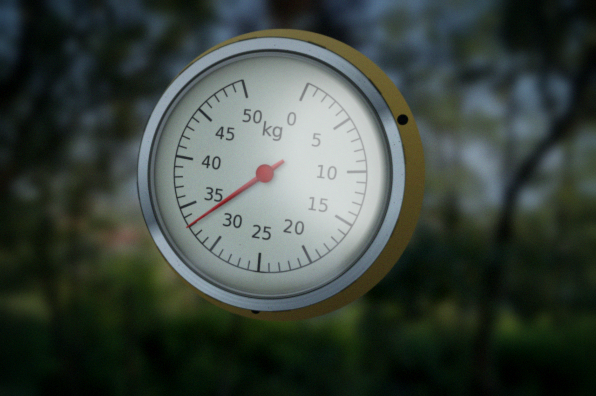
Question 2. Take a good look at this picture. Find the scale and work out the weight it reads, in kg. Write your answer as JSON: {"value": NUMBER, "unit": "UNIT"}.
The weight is {"value": 33, "unit": "kg"}
